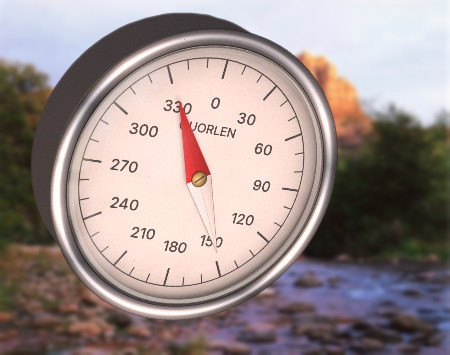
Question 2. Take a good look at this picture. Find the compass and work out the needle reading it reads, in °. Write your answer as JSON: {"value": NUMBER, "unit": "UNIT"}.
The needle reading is {"value": 330, "unit": "°"}
